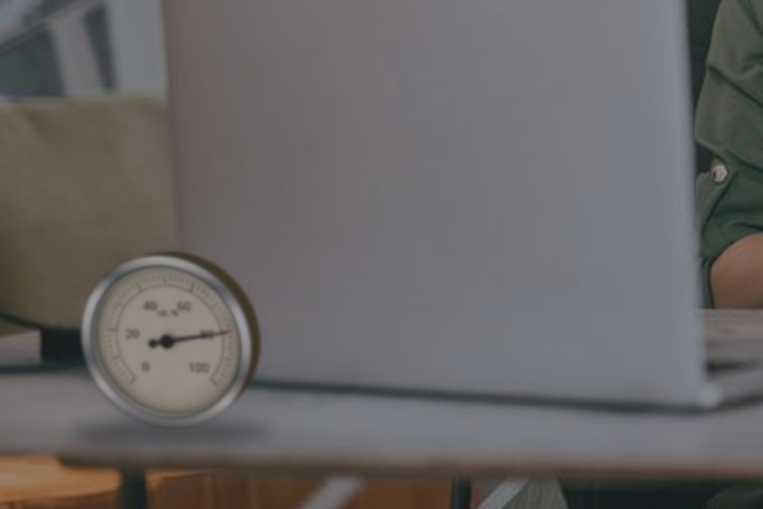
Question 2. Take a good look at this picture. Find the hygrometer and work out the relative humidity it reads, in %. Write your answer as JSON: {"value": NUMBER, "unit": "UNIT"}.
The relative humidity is {"value": 80, "unit": "%"}
